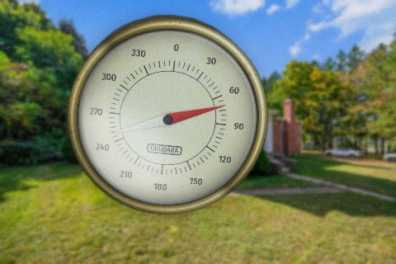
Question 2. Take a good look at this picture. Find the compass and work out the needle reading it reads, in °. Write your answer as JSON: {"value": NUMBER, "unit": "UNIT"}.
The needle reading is {"value": 70, "unit": "°"}
